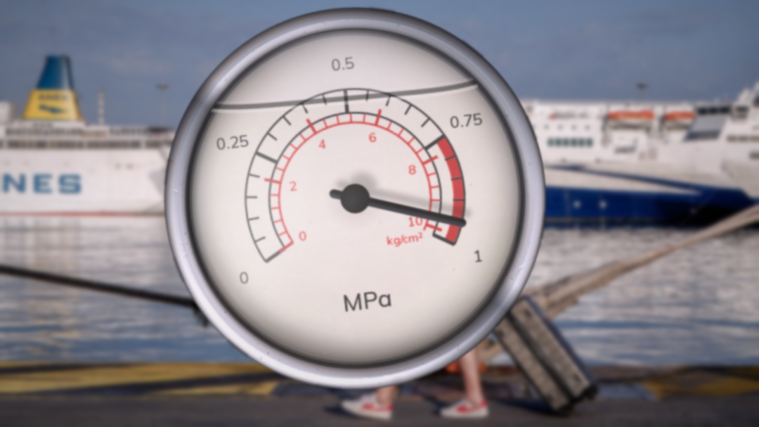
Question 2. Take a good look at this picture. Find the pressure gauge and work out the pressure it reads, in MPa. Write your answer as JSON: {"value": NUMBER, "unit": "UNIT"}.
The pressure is {"value": 0.95, "unit": "MPa"}
